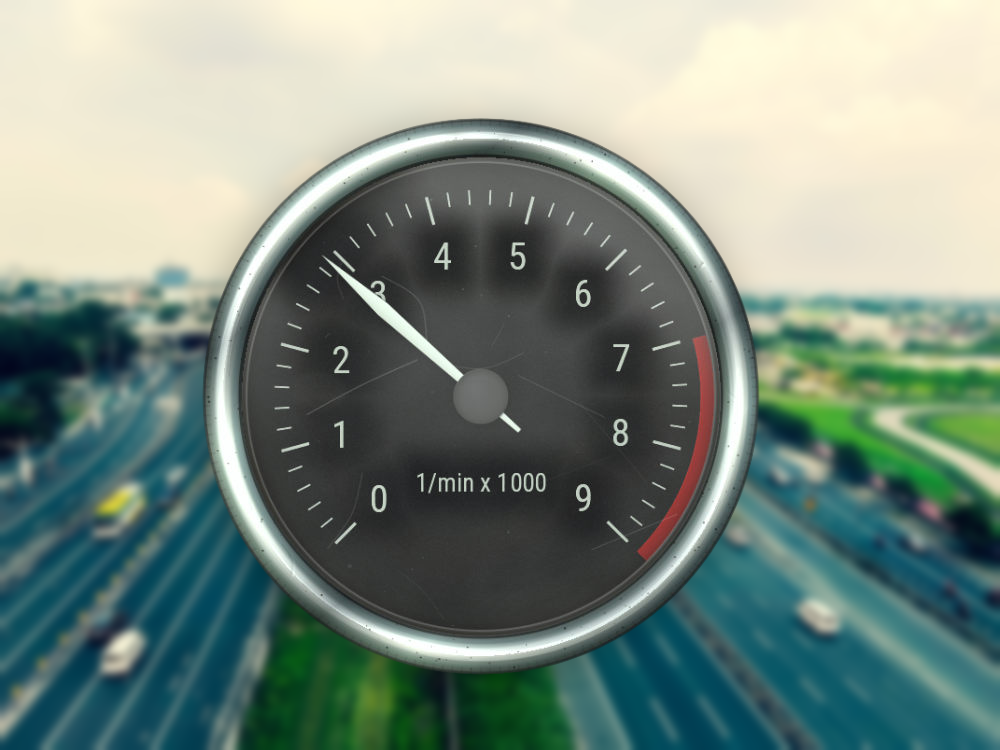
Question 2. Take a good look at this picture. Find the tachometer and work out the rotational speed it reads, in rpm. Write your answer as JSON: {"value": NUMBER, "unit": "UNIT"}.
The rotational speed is {"value": 2900, "unit": "rpm"}
